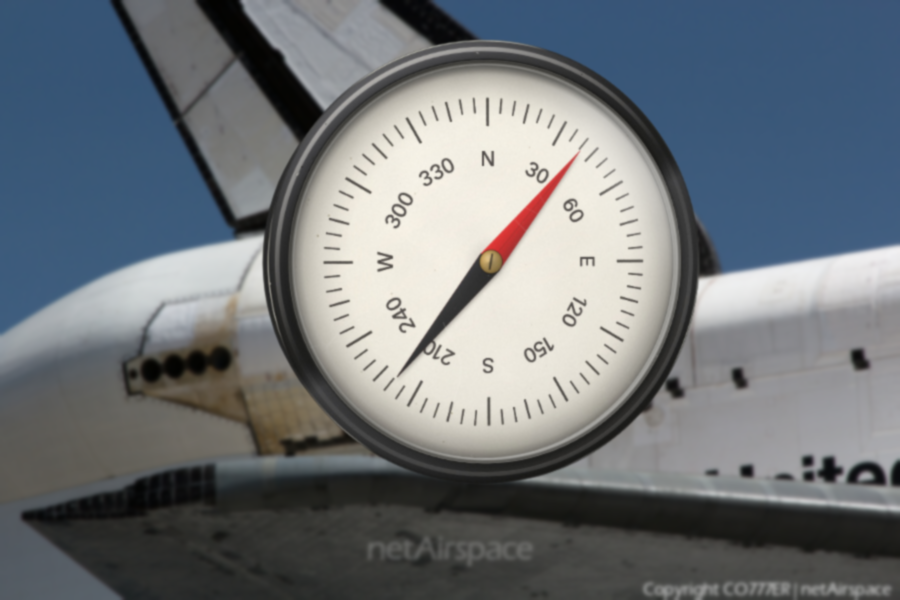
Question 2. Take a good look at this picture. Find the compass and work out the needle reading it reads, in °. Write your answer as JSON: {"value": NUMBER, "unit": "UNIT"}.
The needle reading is {"value": 40, "unit": "°"}
